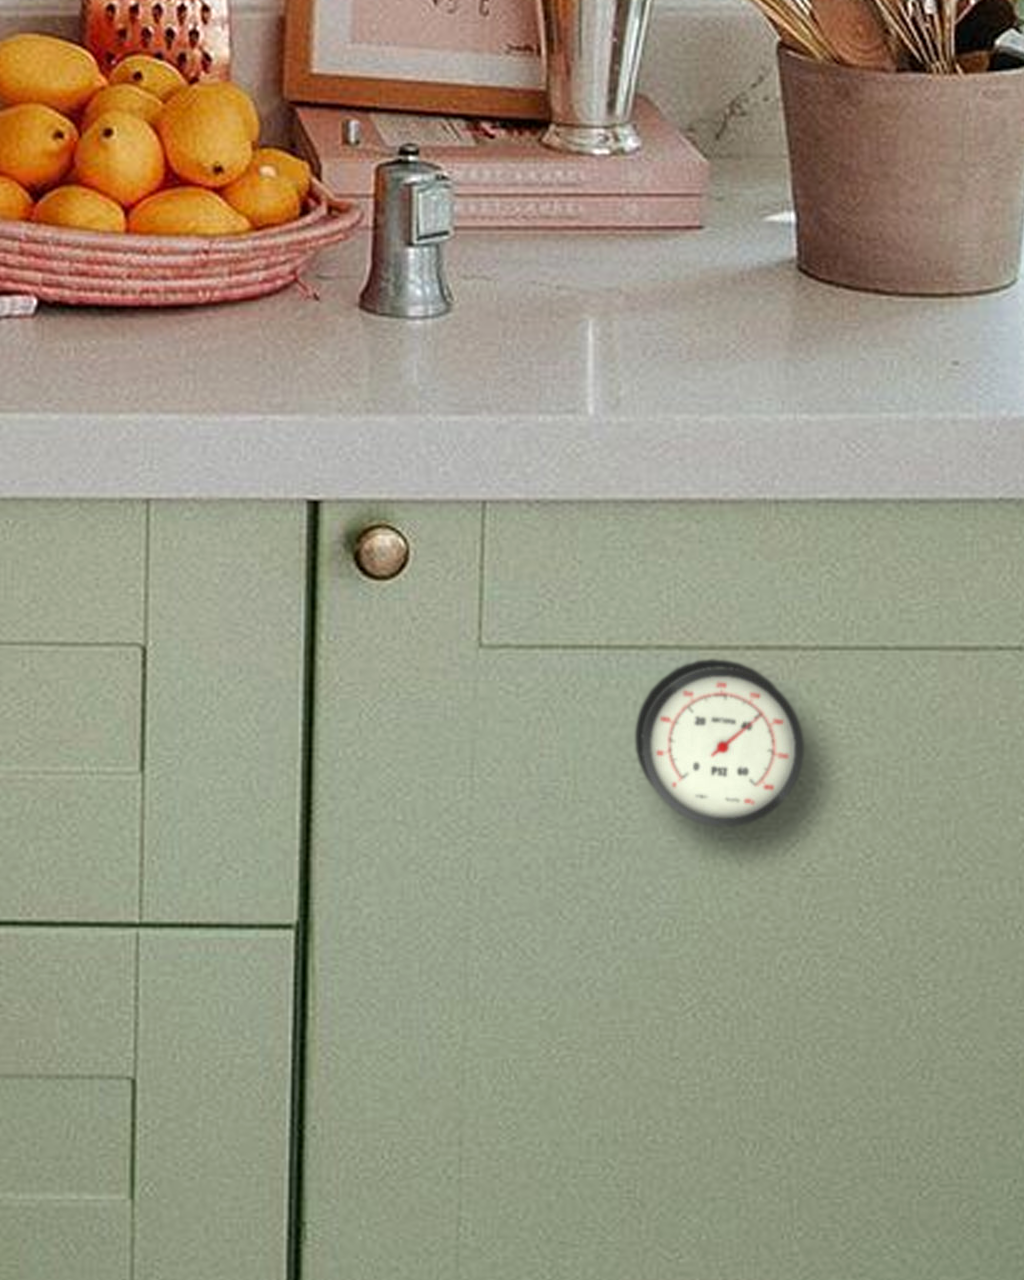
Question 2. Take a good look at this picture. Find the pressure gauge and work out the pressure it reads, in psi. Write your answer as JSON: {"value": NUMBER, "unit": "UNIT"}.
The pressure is {"value": 40, "unit": "psi"}
